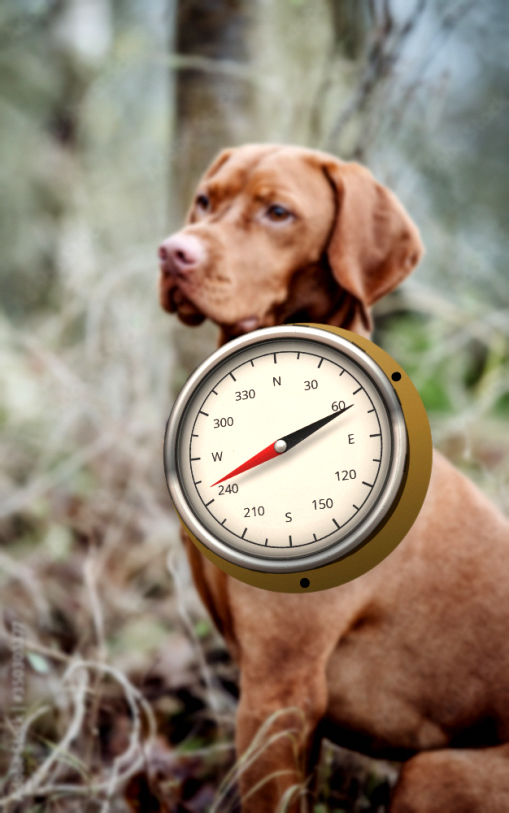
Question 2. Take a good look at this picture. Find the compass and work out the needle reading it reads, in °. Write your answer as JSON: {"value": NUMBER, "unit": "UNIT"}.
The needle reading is {"value": 247.5, "unit": "°"}
